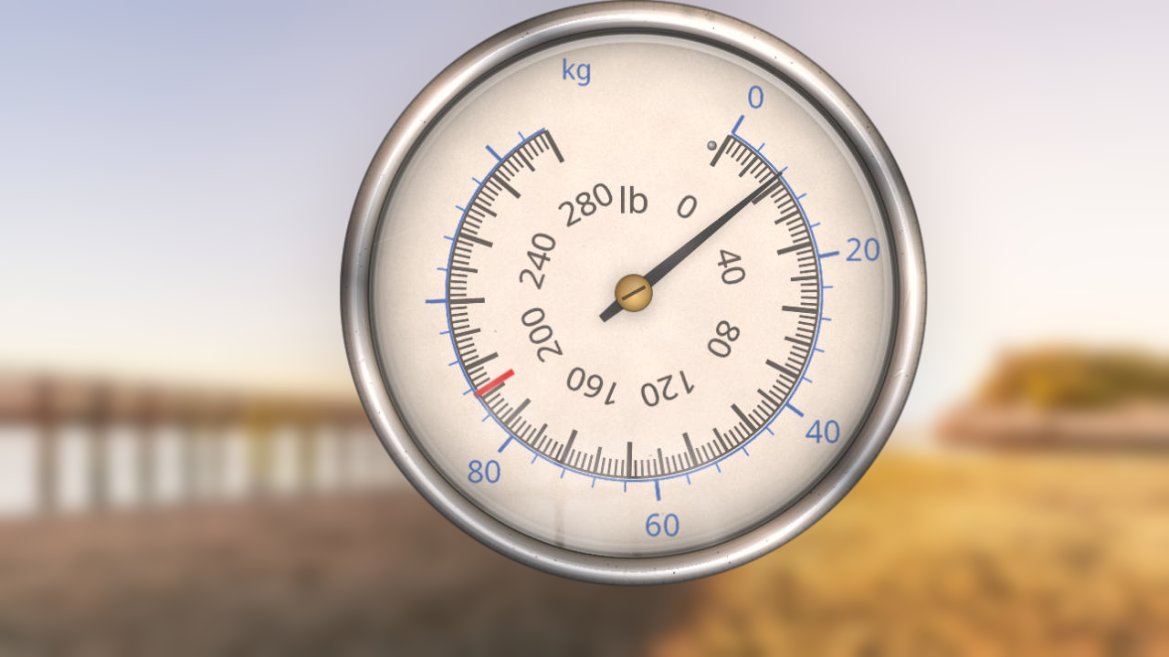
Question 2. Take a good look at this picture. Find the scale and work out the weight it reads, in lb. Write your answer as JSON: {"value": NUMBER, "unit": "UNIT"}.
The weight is {"value": 18, "unit": "lb"}
